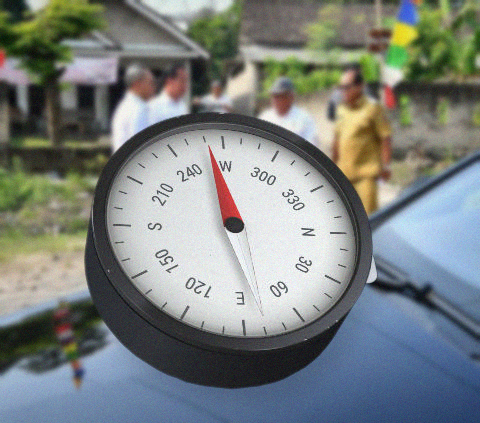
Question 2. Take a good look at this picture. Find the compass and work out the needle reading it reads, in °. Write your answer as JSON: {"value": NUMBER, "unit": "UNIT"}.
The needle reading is {"value": 260, "unit": "°"}
